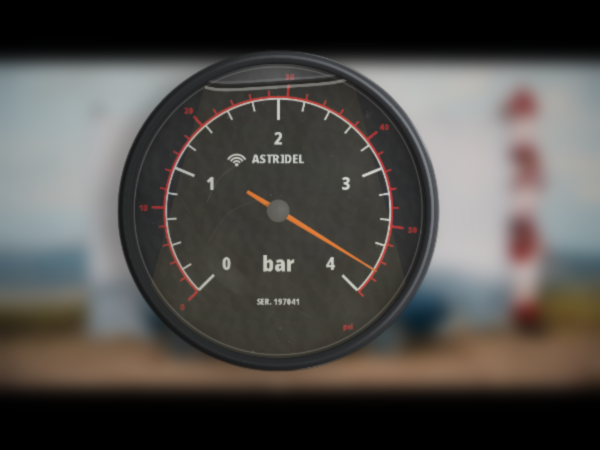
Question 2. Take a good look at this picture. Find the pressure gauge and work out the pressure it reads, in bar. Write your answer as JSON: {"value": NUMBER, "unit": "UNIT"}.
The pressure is {"value": 3.8, "unit": "bar"}
